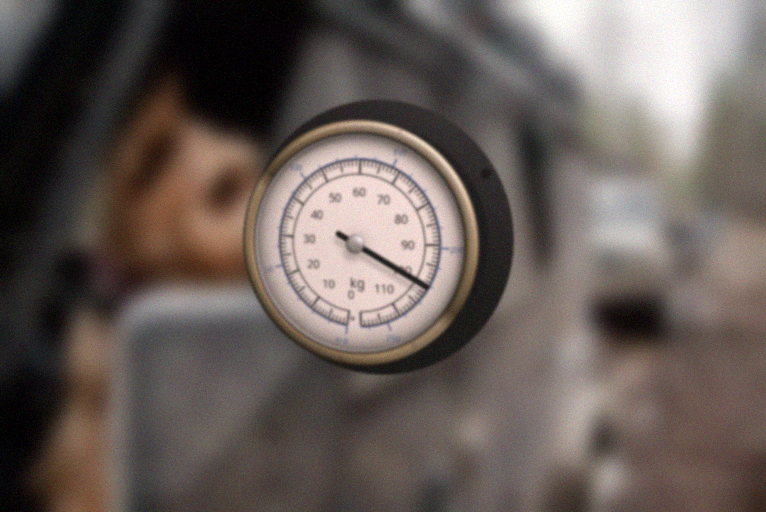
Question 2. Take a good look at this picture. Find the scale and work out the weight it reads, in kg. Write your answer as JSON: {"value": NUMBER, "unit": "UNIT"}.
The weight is {"value": 100, "unit": "kg"}
